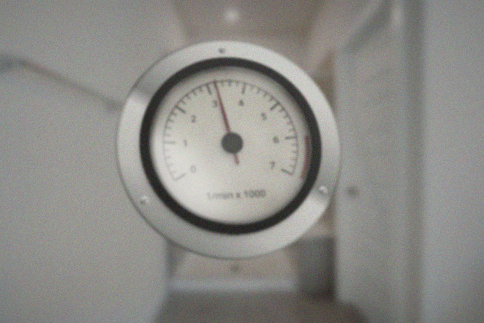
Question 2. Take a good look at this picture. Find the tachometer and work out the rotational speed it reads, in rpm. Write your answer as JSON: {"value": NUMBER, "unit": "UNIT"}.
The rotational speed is {"value": 3200, "unit": "rpm"}
